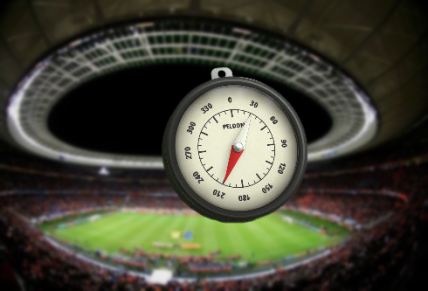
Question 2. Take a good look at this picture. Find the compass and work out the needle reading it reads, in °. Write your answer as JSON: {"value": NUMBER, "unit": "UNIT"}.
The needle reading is {"value": 210, "unit": "°"}
